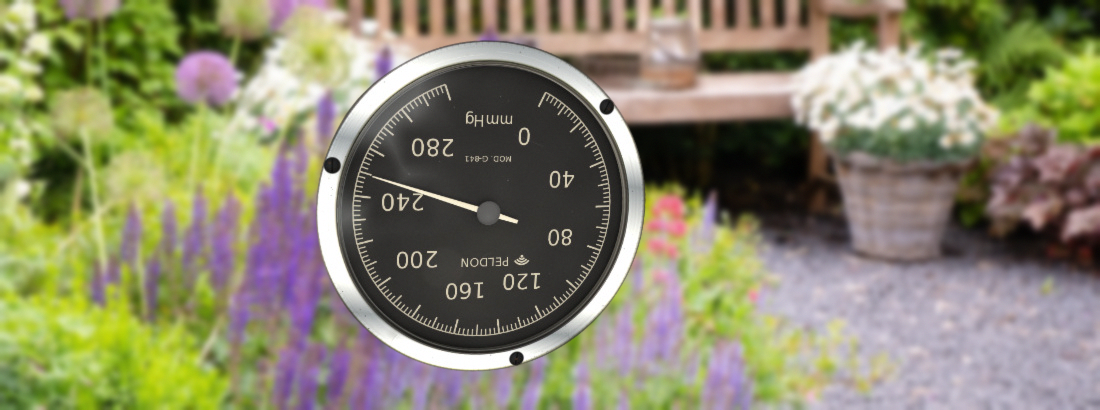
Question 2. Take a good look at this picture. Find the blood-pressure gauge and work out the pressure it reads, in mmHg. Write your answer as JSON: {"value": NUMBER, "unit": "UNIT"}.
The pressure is {"value": 250, "unit": "mmHg"}
